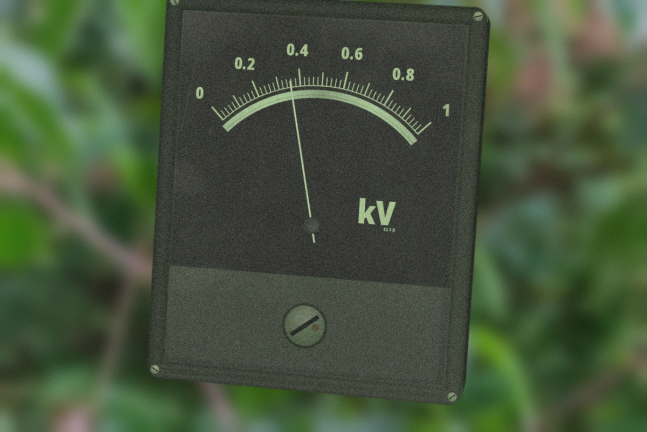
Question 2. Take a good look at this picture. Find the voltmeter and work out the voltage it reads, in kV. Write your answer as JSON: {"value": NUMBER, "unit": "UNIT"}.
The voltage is {"value": 0.36, "unit": "kV"}
